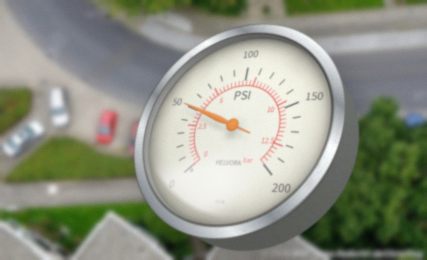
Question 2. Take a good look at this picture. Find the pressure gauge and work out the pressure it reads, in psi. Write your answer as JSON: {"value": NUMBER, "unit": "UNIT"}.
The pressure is {"value": 50, "unit": "psi"}
